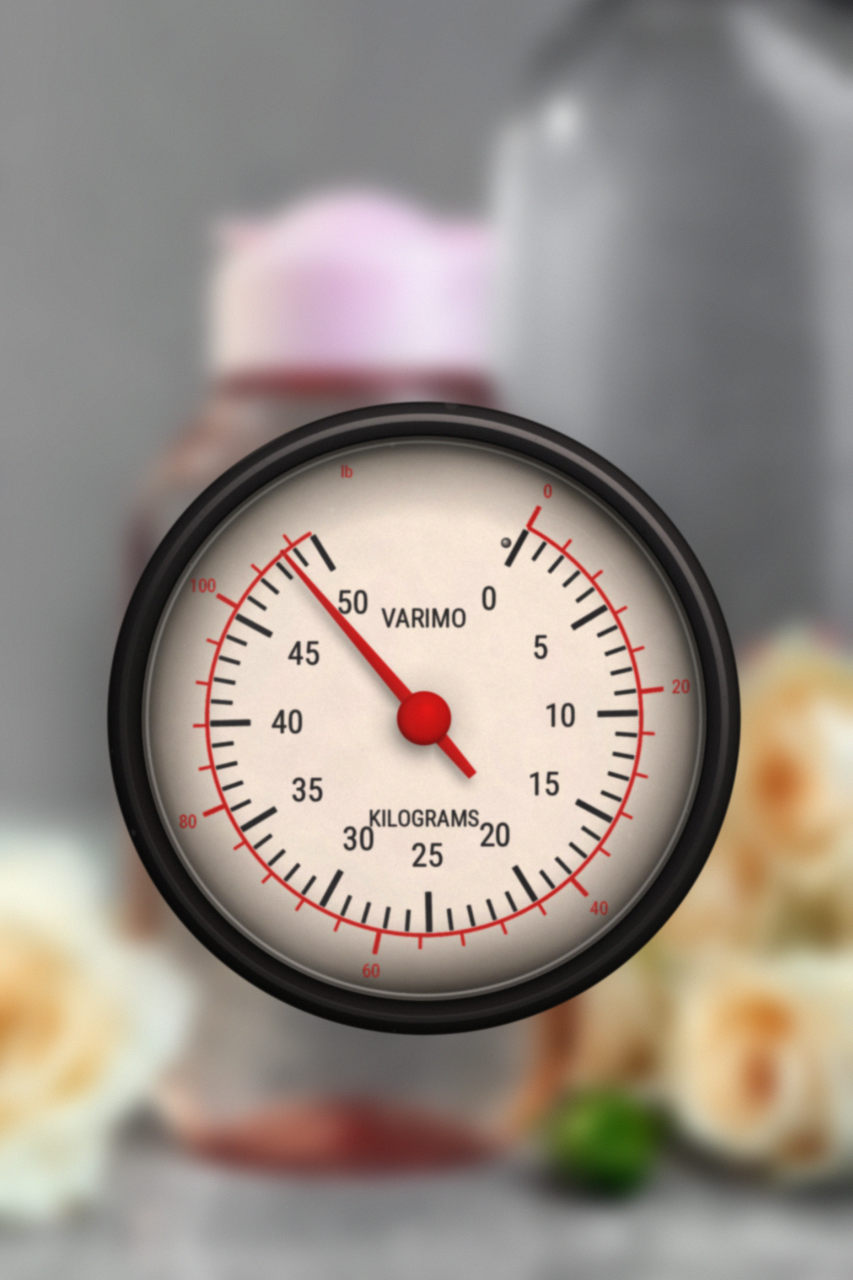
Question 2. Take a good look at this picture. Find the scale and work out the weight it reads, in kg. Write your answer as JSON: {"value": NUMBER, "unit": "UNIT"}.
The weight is {"value": 48.5, "unit": "kg"}
